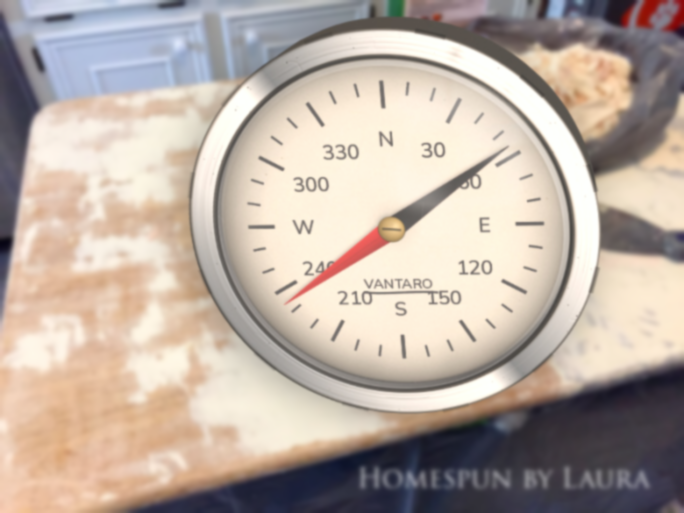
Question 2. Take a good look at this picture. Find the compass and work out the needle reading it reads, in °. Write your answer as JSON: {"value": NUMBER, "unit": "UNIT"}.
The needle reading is {"value": 235, "unit": "°"}
